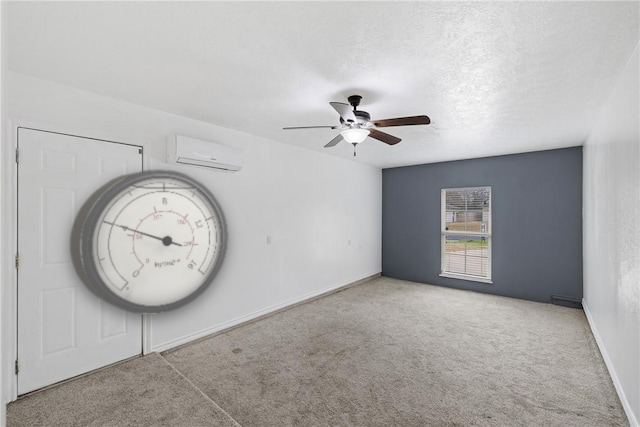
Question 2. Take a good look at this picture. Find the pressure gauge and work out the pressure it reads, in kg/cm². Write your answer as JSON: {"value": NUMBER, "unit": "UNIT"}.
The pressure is {"value": 4, "unit": "kg/cm²"}
